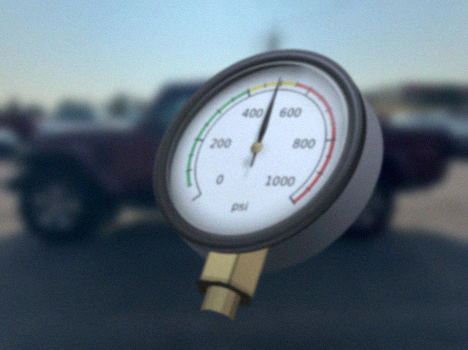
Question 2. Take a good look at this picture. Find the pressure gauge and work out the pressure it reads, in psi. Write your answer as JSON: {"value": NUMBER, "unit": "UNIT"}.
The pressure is {"value": 500, "unit": "psi"}
